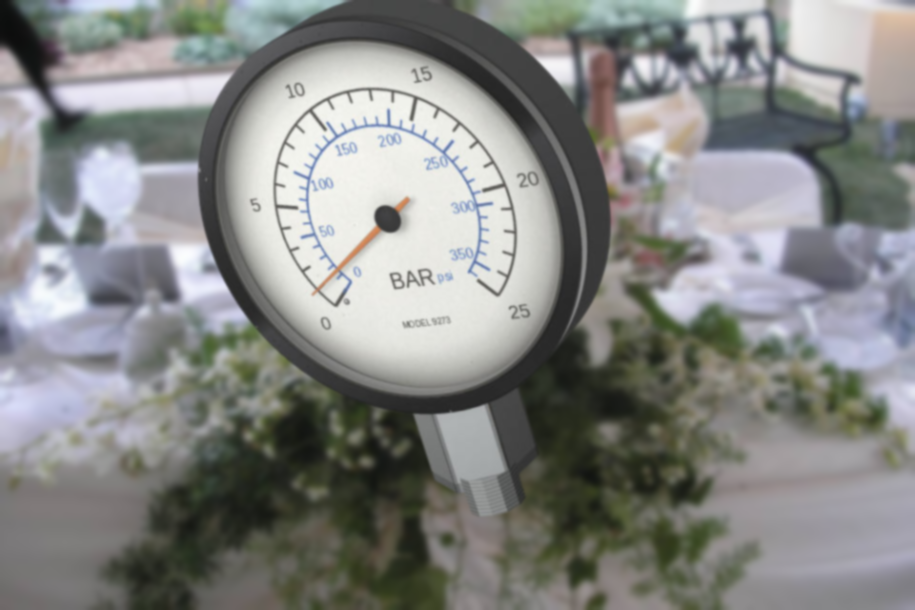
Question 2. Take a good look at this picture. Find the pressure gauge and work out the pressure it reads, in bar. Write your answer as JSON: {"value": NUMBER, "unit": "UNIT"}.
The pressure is {"value": 1, "unit": "bar"}
